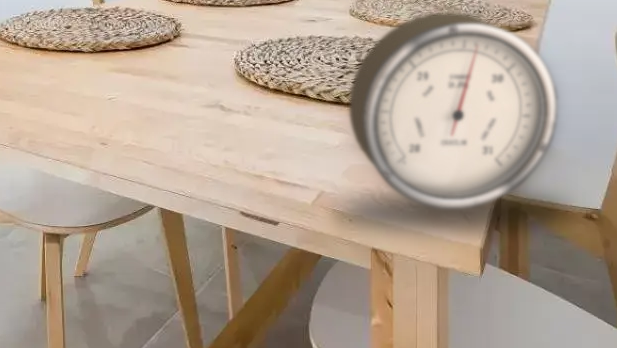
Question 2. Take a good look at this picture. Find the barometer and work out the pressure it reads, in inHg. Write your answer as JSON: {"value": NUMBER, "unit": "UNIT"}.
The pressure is {"value": 29.6, "unit": "inHg"}
